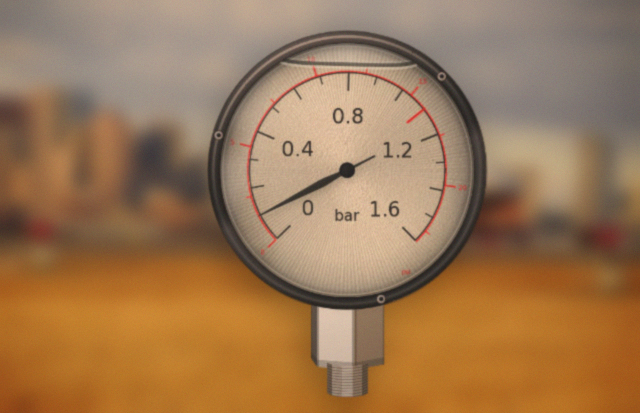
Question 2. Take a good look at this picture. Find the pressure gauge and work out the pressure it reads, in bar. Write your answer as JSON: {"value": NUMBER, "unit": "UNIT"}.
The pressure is {"value": 0.1, "unit": "bar"}
